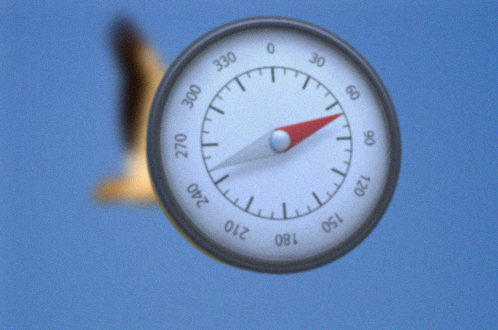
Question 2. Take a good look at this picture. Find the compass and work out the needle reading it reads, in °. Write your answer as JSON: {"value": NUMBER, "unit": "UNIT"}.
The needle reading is {"value": 70, "unit": "°"}
